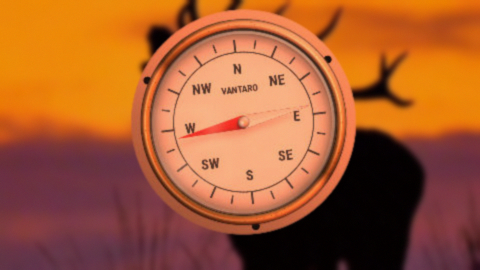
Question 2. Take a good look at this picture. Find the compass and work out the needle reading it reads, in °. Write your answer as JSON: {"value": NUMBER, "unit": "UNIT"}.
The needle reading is {"value": 262.5, "unit": "°"}
